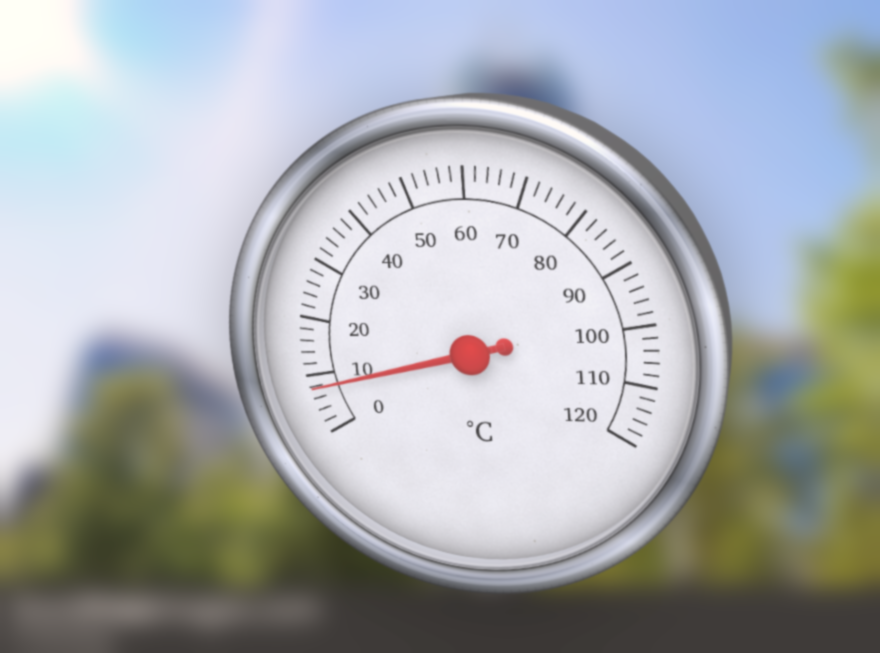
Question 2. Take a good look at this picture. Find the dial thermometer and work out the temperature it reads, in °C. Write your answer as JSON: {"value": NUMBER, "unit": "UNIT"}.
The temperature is {"value": 8, "unit": "°C"}
